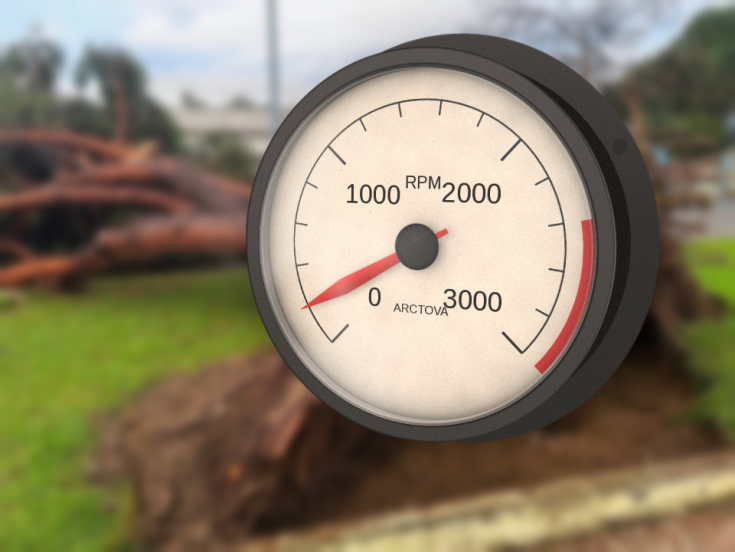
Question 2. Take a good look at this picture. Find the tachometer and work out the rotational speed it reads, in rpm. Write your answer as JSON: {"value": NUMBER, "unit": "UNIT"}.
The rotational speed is {"value": 200, "unit": "rpm"}
